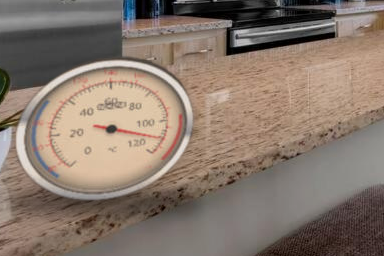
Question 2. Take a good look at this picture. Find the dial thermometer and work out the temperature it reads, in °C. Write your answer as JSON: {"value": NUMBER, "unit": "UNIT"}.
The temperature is {"value": 110, "unit": "°C"}
